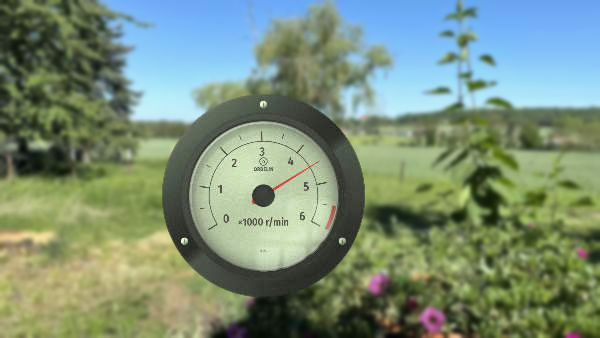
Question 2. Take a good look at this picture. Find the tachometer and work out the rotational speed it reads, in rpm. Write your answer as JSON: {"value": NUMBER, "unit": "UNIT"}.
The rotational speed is {"value": 4500, "unit": "rpm"}
